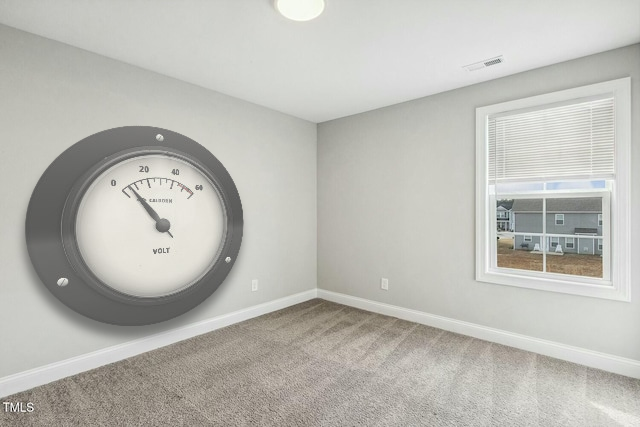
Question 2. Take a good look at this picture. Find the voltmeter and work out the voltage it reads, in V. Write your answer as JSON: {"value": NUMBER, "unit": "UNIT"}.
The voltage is {"value": 5, "unit": "V"}
